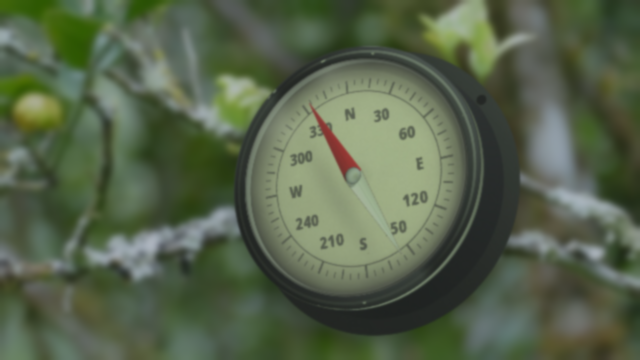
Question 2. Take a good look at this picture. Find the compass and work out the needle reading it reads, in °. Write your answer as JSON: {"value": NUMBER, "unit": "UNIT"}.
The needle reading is {"value": 335, "unit": "°"}
